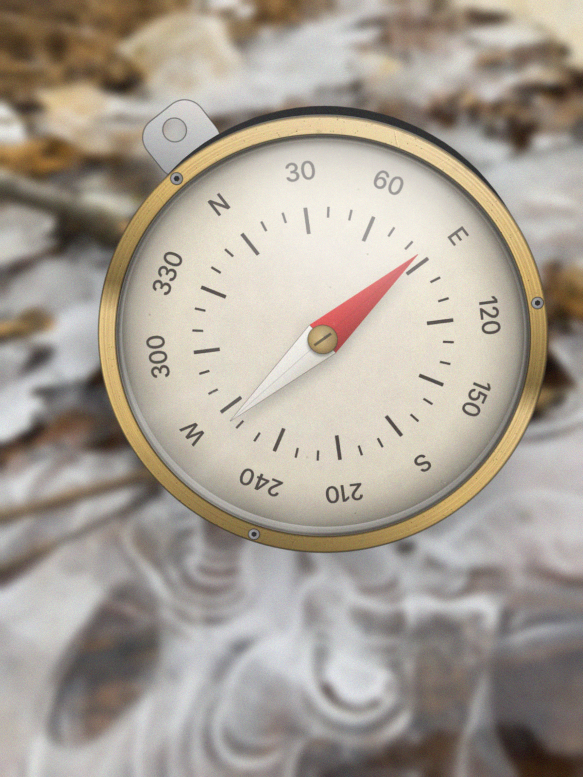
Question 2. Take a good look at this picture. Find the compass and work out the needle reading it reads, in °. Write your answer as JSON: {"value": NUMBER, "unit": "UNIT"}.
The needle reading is {"value": 85, "unit": "°"}
